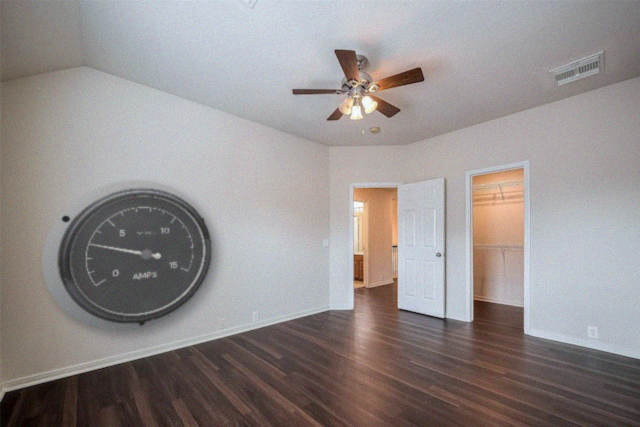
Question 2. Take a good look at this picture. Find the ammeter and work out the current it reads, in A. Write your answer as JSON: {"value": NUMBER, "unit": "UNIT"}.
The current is {"value": 3, "unit": "A"}
